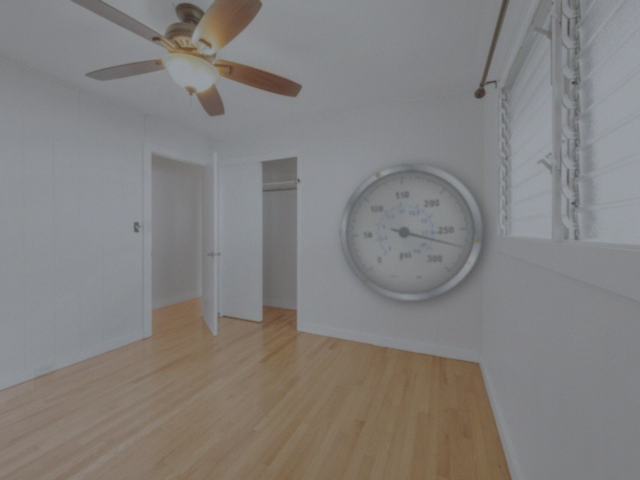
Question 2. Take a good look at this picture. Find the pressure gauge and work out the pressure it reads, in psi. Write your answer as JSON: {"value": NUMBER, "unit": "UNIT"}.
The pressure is {"value": 270, "unit": "psi"}
